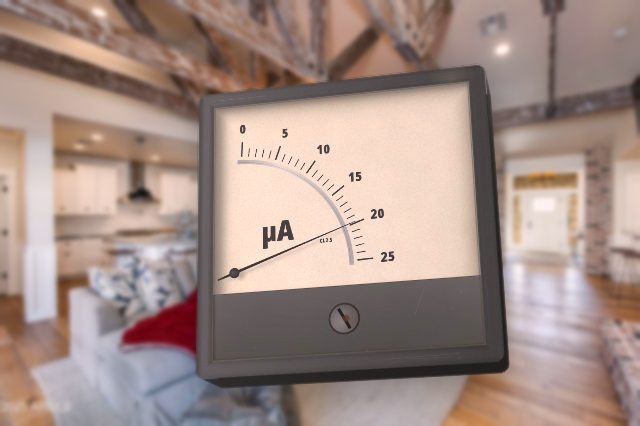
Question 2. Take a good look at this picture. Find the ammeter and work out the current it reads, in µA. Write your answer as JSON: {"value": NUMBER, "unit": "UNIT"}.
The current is {"value": 20, "unit": "µA"}
